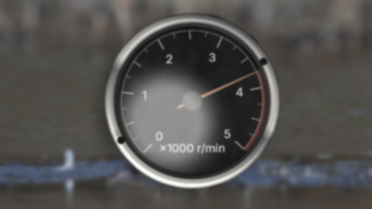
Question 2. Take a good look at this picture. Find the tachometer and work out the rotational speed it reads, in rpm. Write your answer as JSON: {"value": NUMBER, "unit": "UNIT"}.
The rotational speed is {"value": 3750, "unit": "rpm"}
